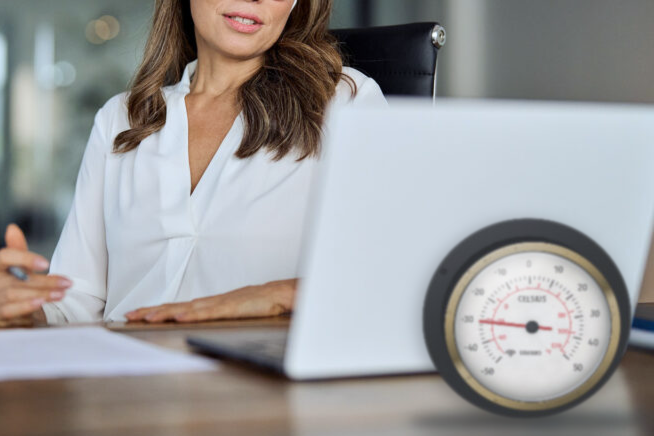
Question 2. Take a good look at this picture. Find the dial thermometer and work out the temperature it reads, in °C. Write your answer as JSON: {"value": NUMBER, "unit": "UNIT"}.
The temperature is {"value": -30, "unit": "°C"}
